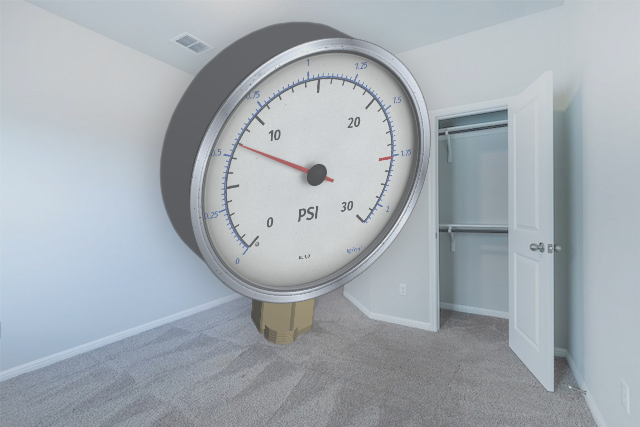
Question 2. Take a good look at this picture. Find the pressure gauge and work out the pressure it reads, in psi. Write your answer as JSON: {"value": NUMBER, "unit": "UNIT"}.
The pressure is {"value": 8, "unit": "psi"}
